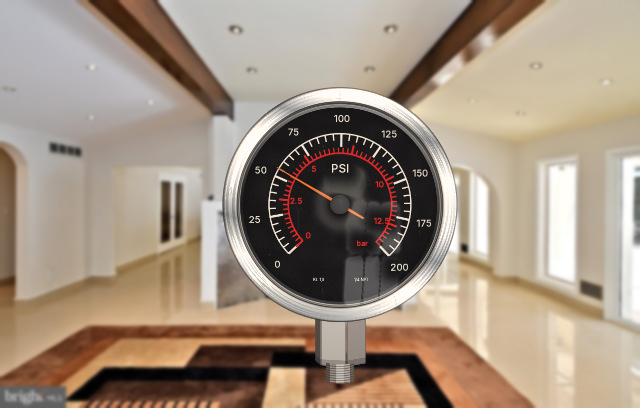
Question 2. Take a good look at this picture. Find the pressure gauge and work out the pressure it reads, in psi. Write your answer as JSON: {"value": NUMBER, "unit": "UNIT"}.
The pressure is {"value": 55, "unit": "psi"}
